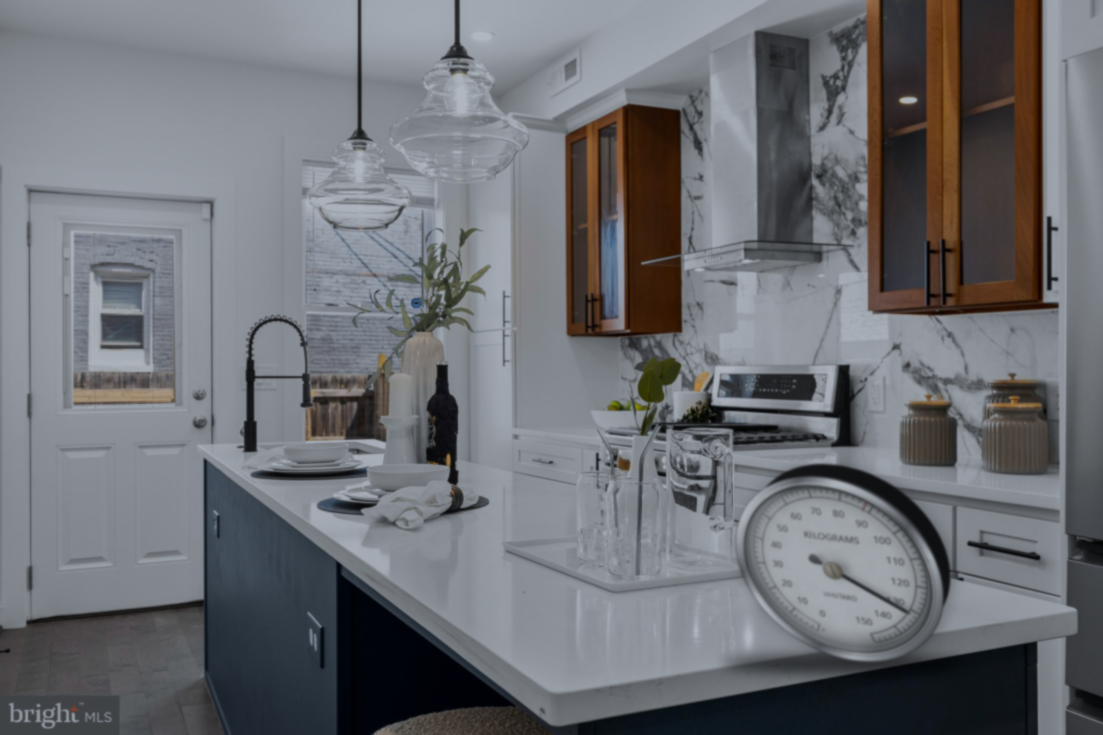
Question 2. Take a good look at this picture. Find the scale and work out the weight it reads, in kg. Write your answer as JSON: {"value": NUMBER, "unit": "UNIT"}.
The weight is {"value": 130, "unit": "kg"}
